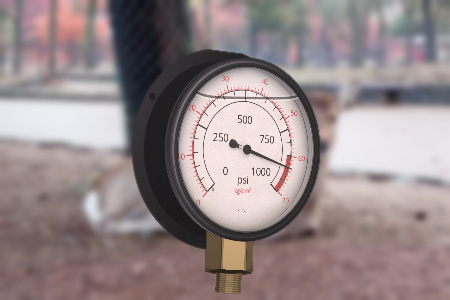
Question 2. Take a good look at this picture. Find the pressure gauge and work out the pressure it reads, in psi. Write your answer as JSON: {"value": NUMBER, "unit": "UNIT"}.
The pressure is {"value": 900, "unit": "psi"}
